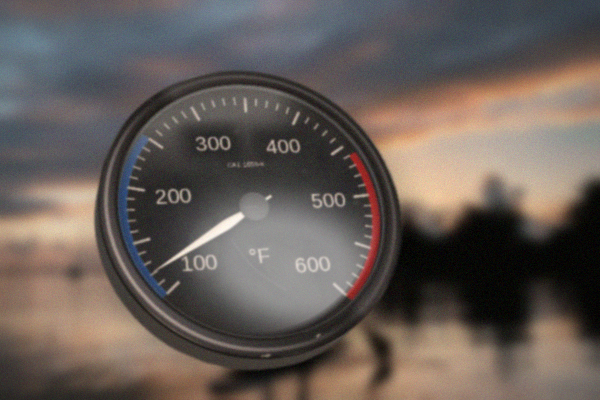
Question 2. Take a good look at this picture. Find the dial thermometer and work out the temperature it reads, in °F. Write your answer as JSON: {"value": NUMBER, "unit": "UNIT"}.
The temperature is {"value": 120, "unit": "°F"}
